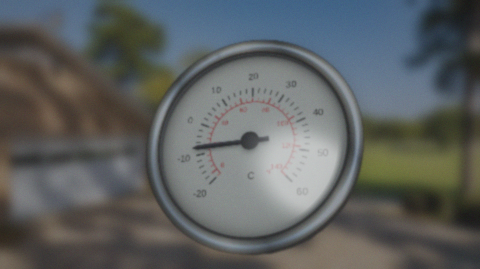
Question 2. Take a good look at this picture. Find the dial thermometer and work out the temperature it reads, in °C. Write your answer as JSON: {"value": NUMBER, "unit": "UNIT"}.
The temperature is {"value": -8, "unit": "°C"}
